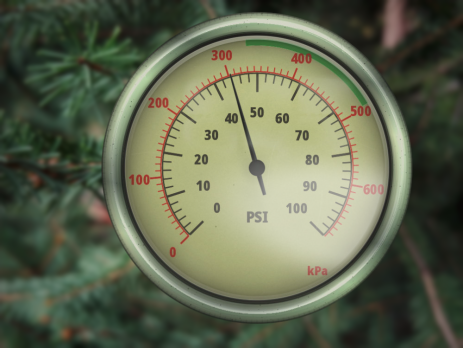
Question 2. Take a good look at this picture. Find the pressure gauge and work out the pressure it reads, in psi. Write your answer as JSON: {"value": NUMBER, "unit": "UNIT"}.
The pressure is {"value": 44, "unit": "psi"}
